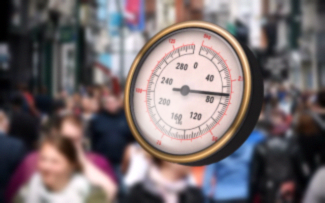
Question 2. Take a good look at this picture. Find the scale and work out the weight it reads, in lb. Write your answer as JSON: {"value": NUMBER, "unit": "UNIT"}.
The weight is {"value": 70, "unit": "lb"}
